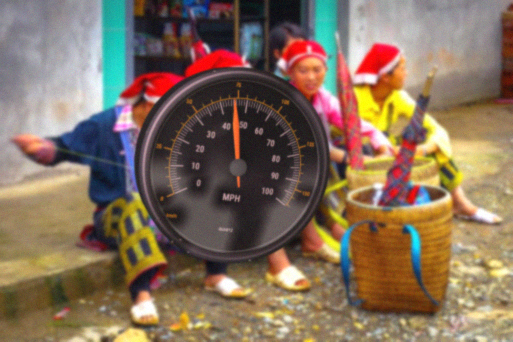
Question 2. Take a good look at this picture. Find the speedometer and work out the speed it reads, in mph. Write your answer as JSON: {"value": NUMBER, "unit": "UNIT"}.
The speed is {"value": 45, "unit": "mph"}
